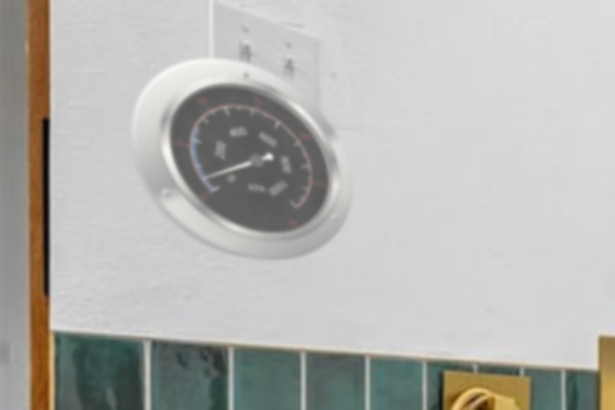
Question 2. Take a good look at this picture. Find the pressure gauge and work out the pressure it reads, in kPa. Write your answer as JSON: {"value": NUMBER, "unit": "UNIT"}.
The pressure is {"value": 50, "unit": "kPa"}
